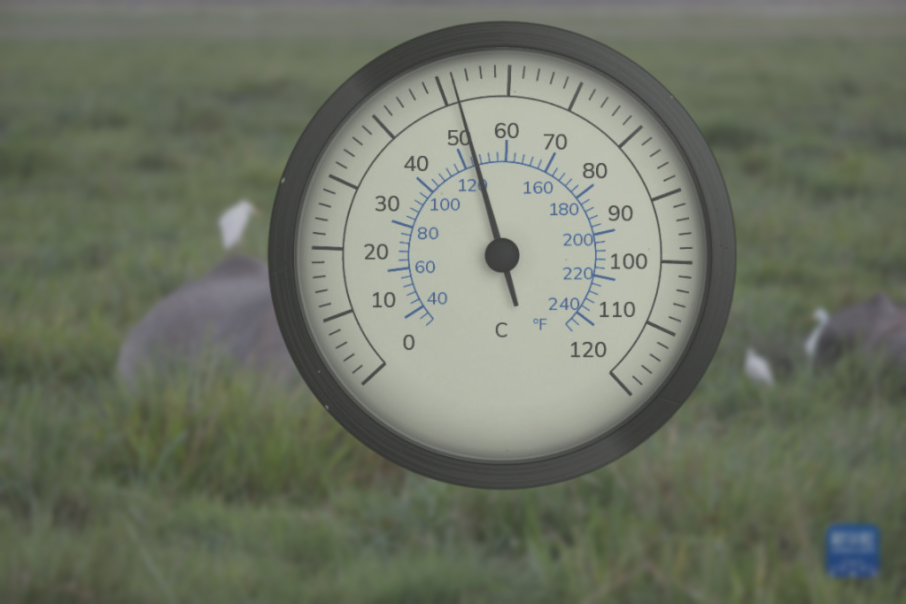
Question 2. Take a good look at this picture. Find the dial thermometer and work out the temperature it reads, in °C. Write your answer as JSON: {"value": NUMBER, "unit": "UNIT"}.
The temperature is {"value": 52, "unit": "°C"}
